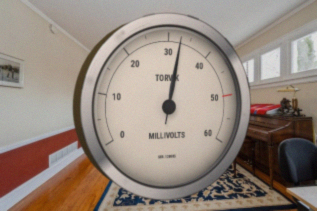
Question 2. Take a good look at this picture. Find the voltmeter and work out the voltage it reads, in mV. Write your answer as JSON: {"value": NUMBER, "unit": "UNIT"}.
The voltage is {"value": 32.5, "unit": "mV"}
